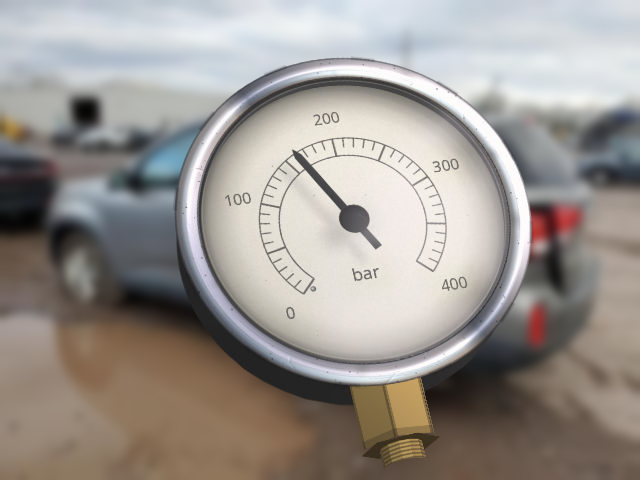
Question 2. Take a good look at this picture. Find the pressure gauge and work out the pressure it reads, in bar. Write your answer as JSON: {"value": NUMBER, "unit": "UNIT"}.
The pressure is {"value": 160, "unit": "bar"}
